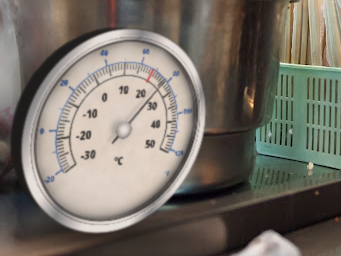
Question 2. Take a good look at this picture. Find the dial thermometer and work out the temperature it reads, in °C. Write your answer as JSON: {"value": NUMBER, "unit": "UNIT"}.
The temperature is {"value": 25, "unit": "°C"}
